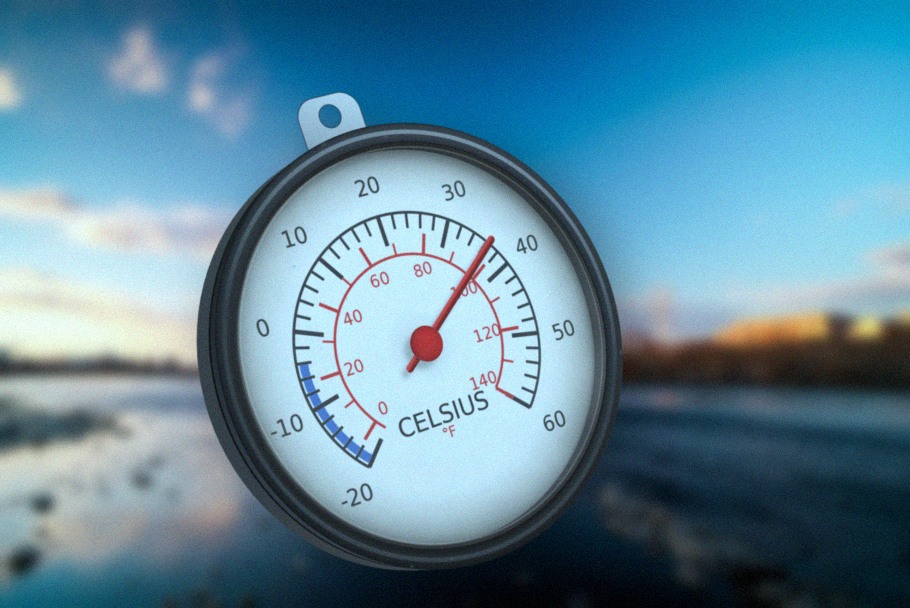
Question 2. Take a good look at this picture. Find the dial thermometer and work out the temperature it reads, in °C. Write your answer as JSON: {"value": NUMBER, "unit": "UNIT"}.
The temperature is {"value": 36, "unit": "°C"}
